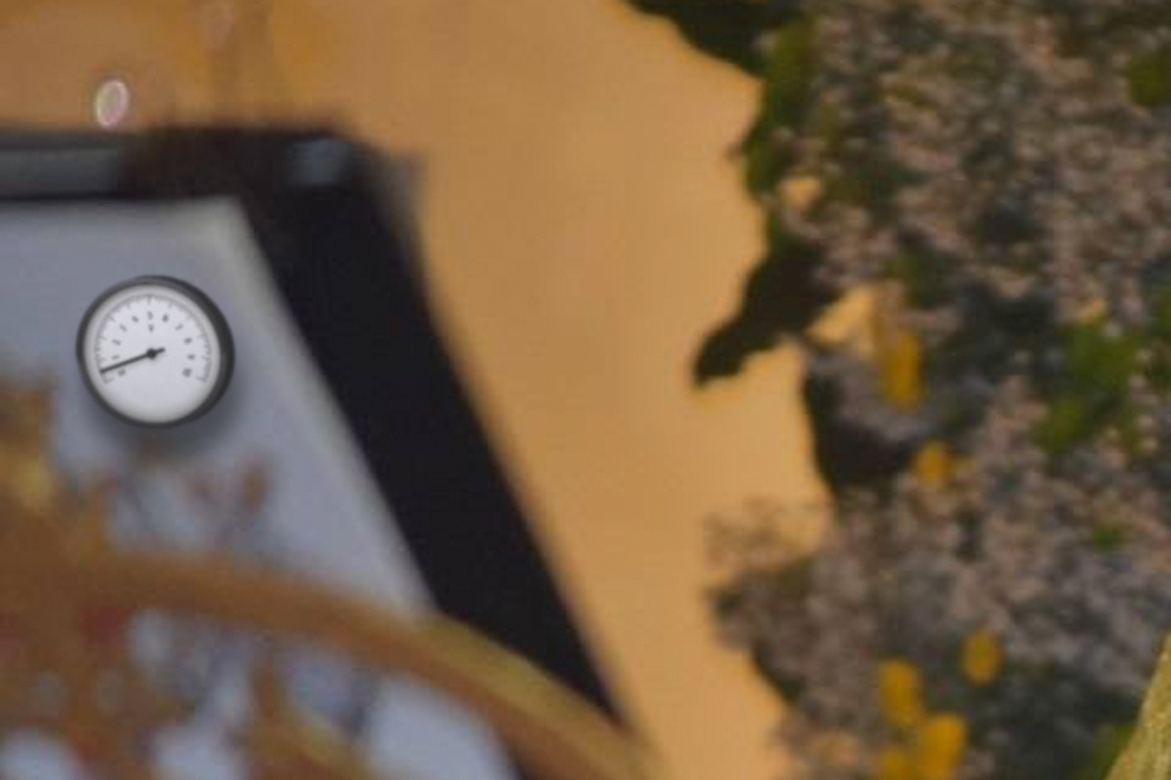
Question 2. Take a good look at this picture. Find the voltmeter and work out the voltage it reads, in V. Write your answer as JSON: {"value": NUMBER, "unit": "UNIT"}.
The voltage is {"value": 0.5, "unit": "V"}
